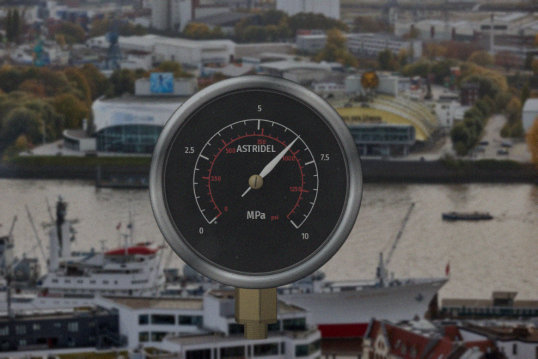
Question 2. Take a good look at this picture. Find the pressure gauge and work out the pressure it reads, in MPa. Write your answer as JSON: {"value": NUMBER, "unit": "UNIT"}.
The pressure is {"value": 6.5, "unit": "MPa"}
